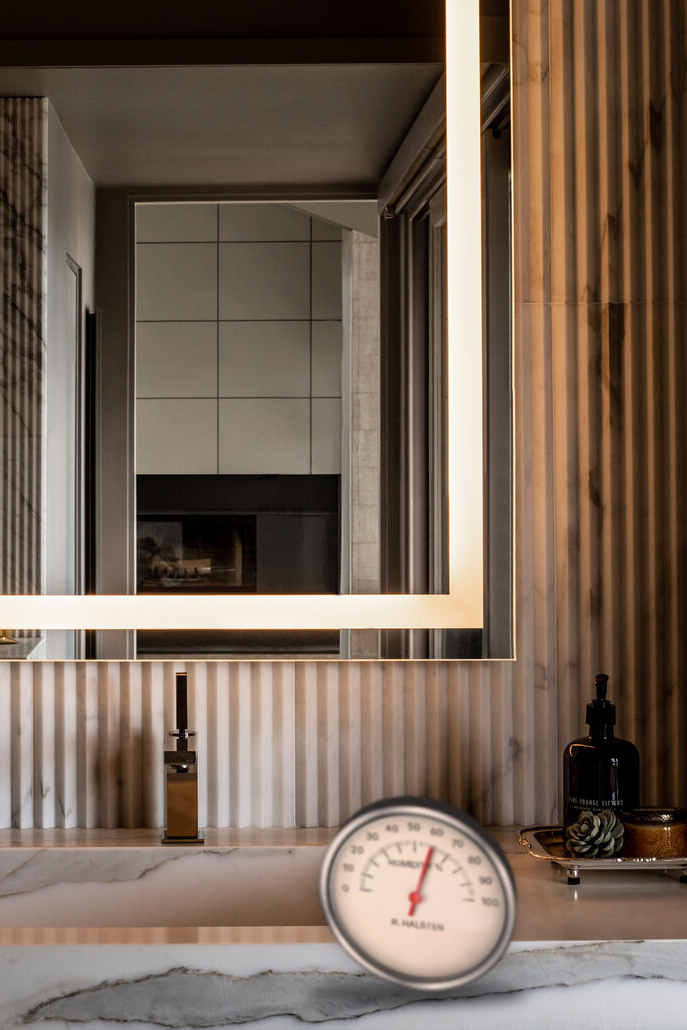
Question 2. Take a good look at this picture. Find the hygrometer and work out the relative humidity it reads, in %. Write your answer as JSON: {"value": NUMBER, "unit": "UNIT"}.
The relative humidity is {"value": 60, "unit": "%"}
